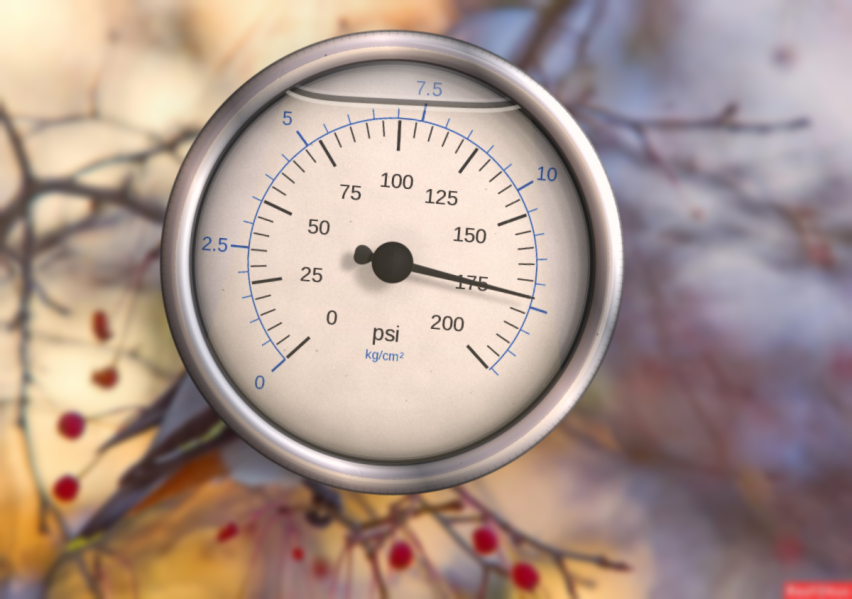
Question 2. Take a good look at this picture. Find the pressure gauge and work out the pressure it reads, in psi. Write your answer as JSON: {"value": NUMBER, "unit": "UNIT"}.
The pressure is {"value": 175, "unit": "psi"}
